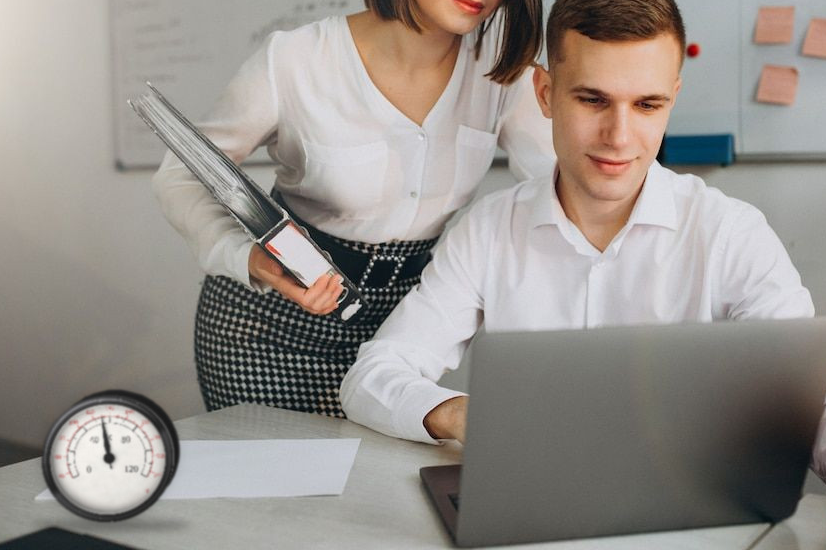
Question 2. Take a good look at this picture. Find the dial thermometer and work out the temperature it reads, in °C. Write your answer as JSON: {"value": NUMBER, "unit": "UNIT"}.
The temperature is {"value": 55, "unit": "°C"}
